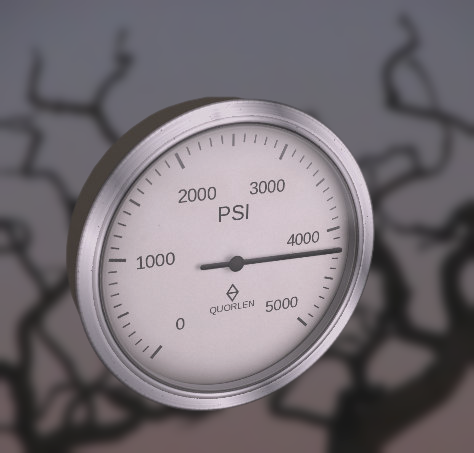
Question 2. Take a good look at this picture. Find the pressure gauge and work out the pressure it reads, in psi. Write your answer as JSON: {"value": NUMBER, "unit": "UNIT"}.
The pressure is {"value": 4200, "unit": "psi"}
